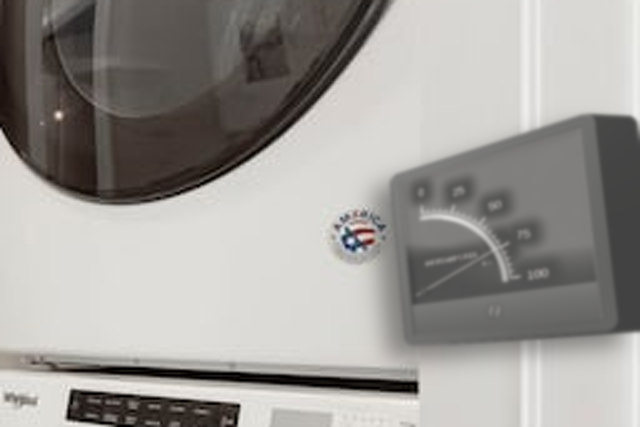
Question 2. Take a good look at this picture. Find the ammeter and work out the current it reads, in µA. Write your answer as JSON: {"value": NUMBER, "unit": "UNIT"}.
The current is {"value": 75, "unit": "µA"}
